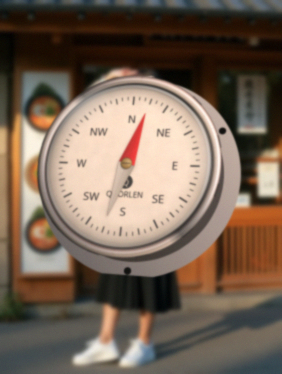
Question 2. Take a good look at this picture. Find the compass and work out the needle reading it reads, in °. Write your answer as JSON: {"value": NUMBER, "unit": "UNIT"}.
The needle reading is {"value": 15, "unit": "°"}
